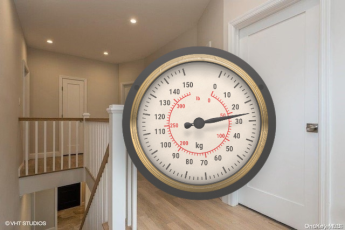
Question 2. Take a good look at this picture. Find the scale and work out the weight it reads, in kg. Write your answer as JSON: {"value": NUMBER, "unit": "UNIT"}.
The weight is {"value": 26, "unit": "kg"}
